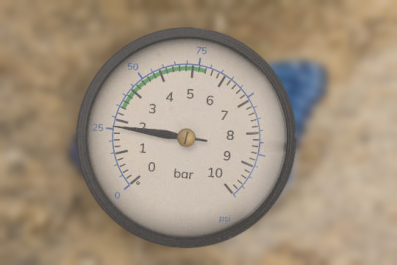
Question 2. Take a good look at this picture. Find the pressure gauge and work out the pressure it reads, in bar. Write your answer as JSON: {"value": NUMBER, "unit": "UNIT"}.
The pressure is {"value": 1.8, "unit": "bar"}
